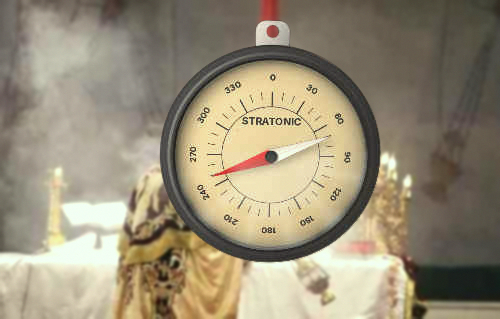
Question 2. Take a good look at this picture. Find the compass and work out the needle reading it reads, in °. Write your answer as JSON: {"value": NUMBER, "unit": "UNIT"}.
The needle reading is {"value": 250, "unit": "°"}
